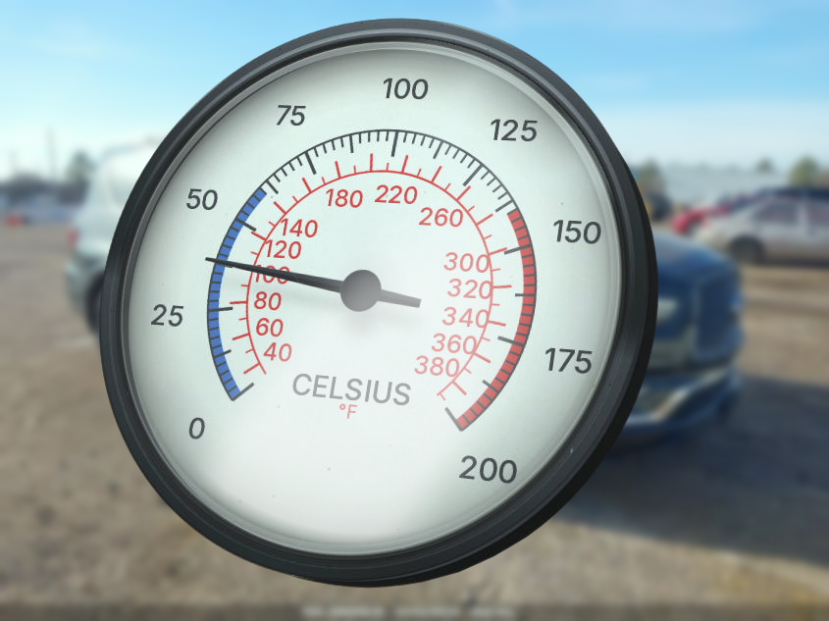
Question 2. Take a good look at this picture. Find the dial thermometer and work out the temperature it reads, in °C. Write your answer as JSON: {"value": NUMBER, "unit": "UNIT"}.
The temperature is {"value": 37.5, "unit": "°C"}
